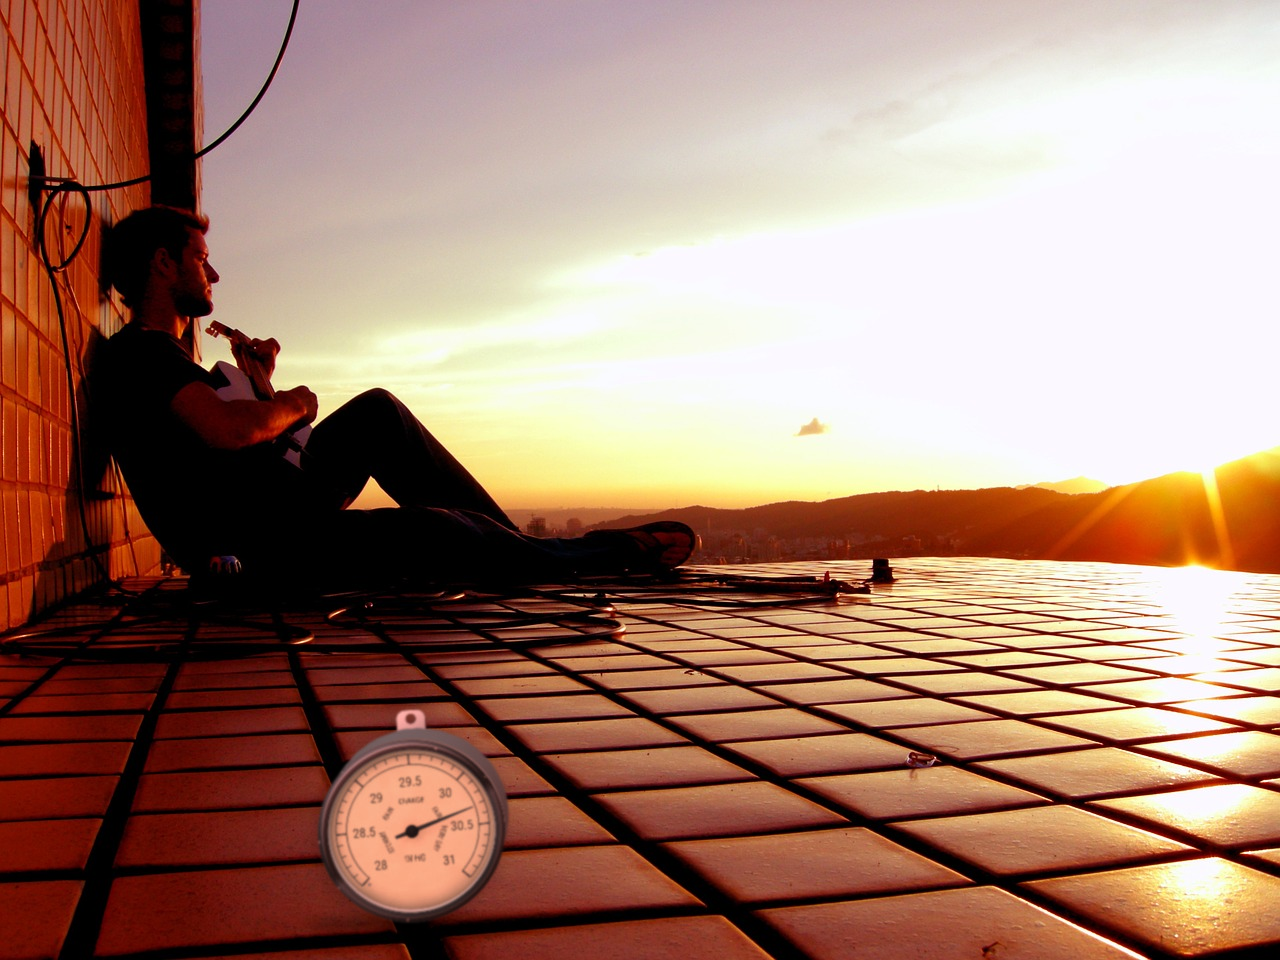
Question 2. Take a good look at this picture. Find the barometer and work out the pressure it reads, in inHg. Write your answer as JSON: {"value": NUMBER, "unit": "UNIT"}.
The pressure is {"value": 30.3, "unit": "inHg"}
